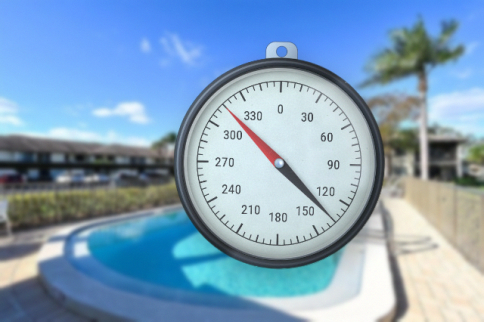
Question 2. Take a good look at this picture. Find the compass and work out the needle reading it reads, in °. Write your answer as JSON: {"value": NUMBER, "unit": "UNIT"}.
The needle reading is {"value": 315, "unit": "°"}
